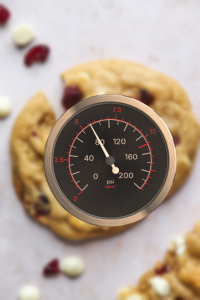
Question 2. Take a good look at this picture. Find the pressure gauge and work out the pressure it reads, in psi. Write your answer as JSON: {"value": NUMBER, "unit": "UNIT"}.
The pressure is {"value": 80, "unit": "psi"}
